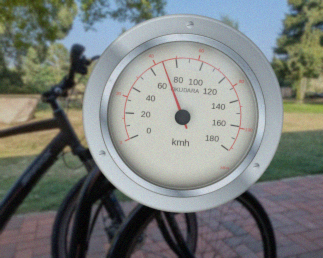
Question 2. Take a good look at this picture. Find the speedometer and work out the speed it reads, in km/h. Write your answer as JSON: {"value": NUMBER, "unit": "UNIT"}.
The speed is {"value": 70, "unit": "km/h"}
